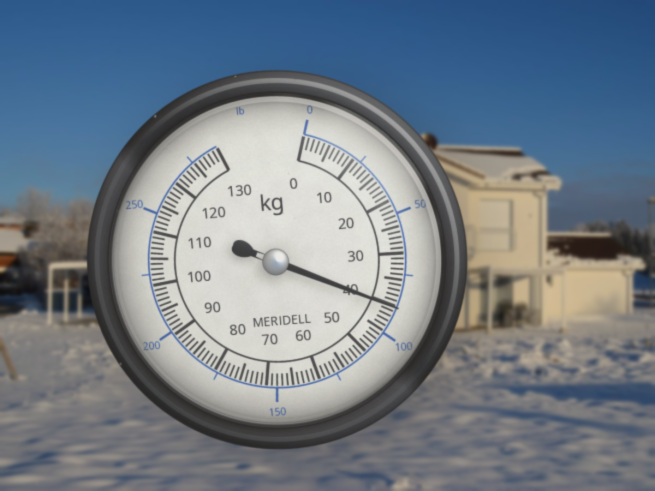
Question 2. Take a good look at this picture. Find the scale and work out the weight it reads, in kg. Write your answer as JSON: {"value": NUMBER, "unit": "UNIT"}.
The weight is {"value": 40, "unit": "kg"}
